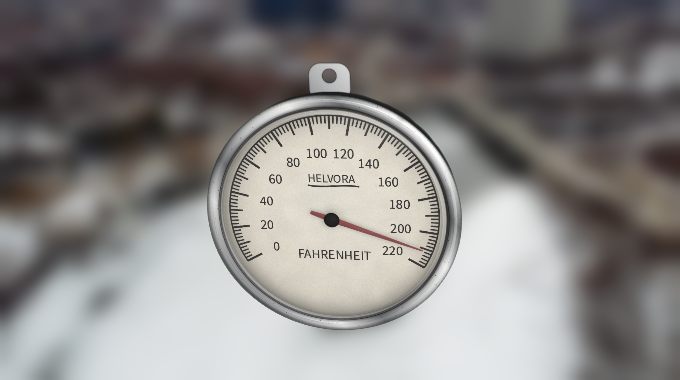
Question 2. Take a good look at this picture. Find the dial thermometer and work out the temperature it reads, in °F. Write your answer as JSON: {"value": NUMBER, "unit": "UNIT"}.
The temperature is {"value": 210, "unit": "°F"}
